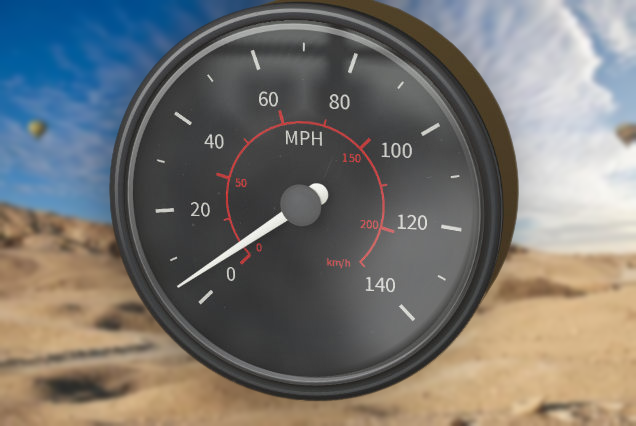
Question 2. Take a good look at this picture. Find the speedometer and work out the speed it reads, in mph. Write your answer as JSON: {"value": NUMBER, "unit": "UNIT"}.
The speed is {"value": 5, "unit": "mph"}
